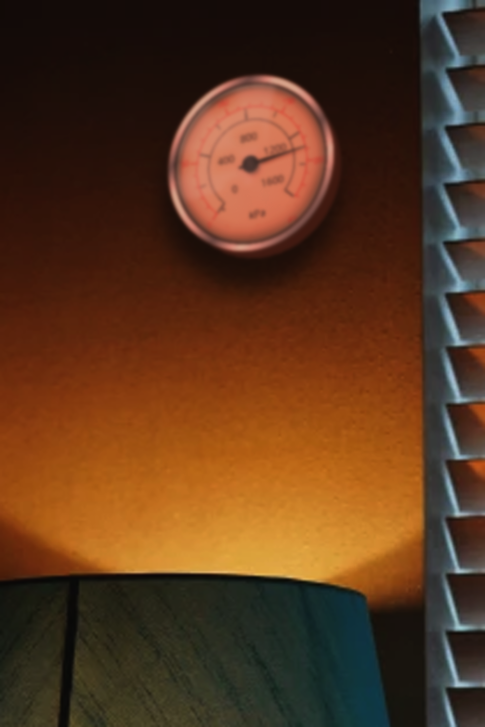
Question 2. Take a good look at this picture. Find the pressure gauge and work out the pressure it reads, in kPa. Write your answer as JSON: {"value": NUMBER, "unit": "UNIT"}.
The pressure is {"value": 1300, "unit": "kPa"}
